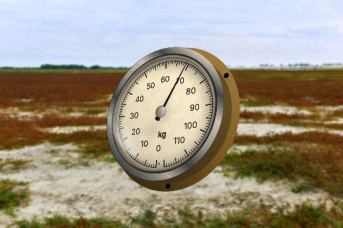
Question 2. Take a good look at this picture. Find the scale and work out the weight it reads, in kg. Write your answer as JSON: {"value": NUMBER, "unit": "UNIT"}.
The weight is {"value": 70, "unit": "kg"}
